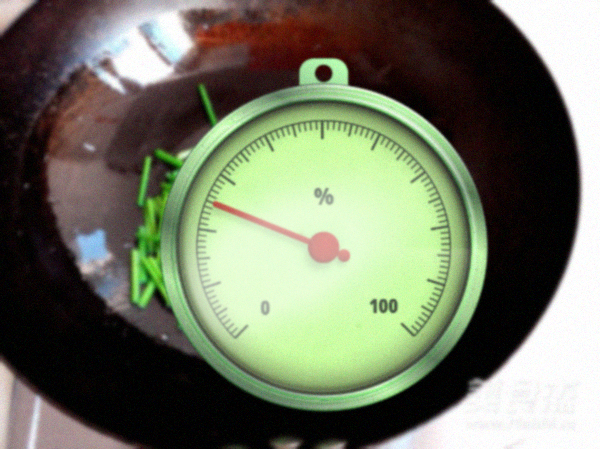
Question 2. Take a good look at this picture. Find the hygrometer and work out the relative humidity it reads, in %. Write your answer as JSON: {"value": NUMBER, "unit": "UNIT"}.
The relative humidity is {"value": 25, "unit": "%"}
